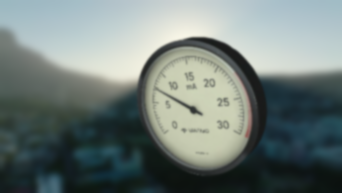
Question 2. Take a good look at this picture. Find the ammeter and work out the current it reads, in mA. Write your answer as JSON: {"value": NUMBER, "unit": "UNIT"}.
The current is {"value": 7.5, "unit": "mA"}
